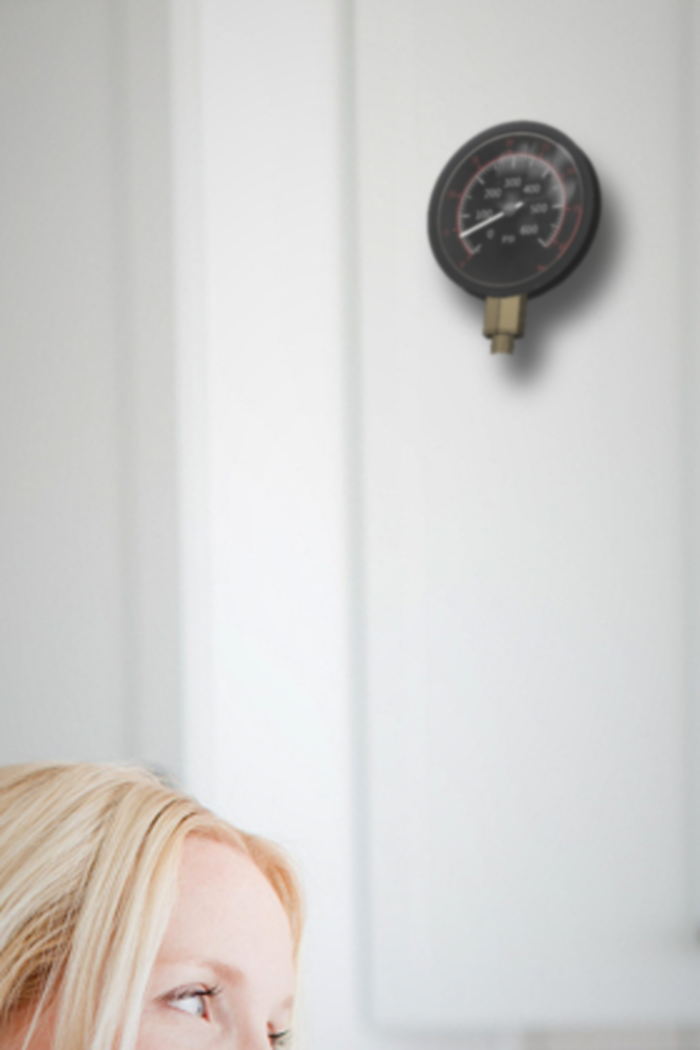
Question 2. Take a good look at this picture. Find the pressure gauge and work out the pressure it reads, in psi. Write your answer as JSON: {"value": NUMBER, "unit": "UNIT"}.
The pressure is {"value": 50, "unit": "psi"}
